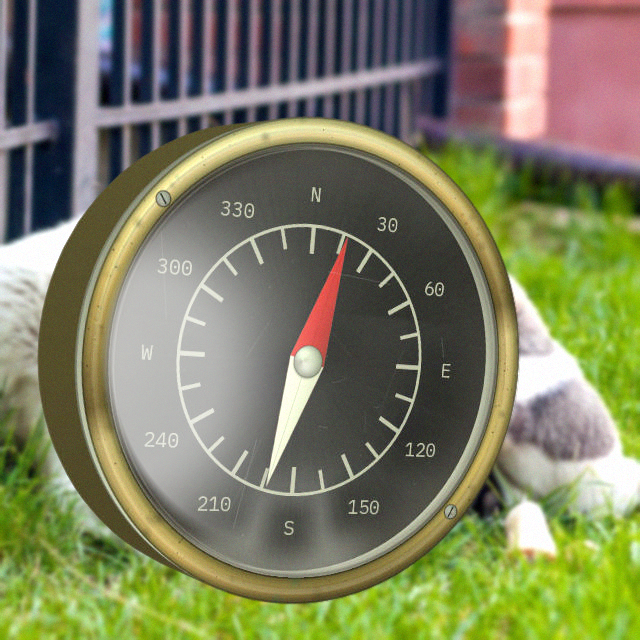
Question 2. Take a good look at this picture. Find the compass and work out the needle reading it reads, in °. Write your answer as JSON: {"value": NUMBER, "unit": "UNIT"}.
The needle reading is {"value": 15, "unit": "°"}
